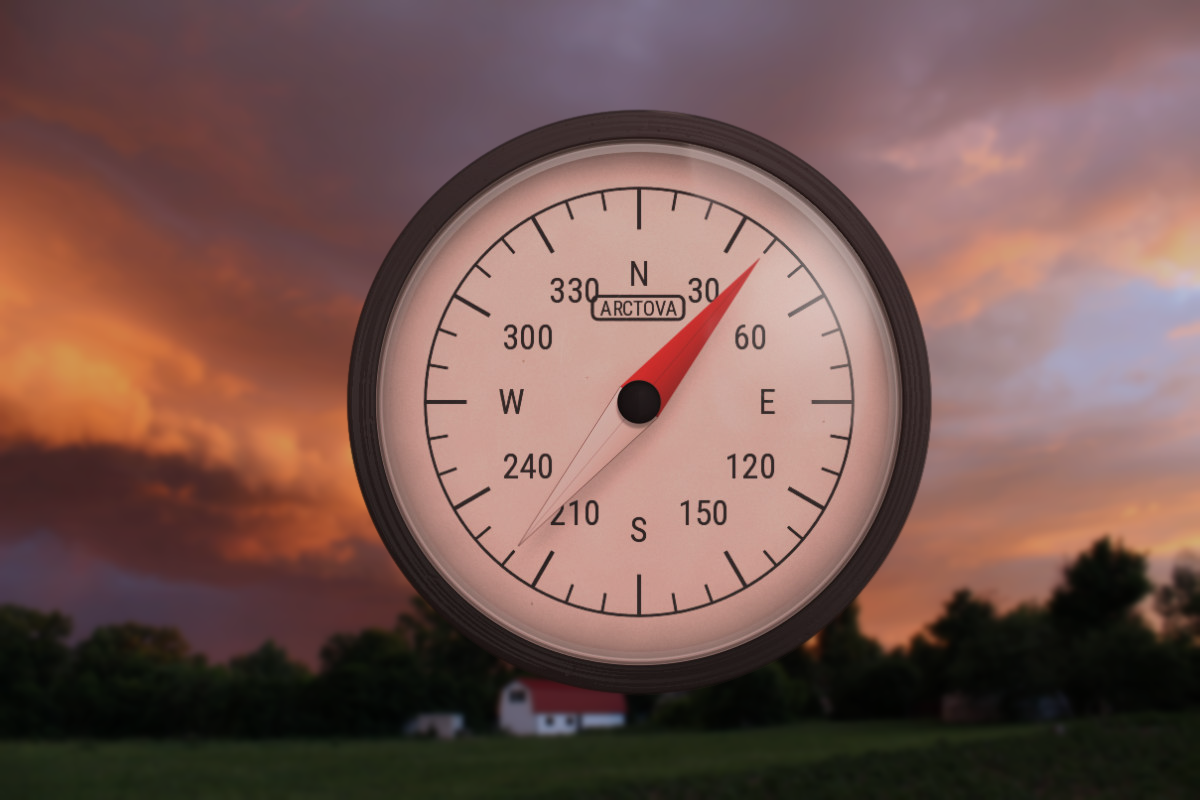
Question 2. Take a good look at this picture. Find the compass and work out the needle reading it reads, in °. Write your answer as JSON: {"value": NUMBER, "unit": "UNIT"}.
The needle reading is {"value": 40, "unit": "°"}
